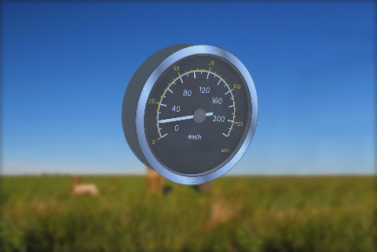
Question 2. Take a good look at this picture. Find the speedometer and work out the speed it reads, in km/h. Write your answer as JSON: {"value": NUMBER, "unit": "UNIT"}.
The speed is {"value": 20, "unit": "km/h"}
